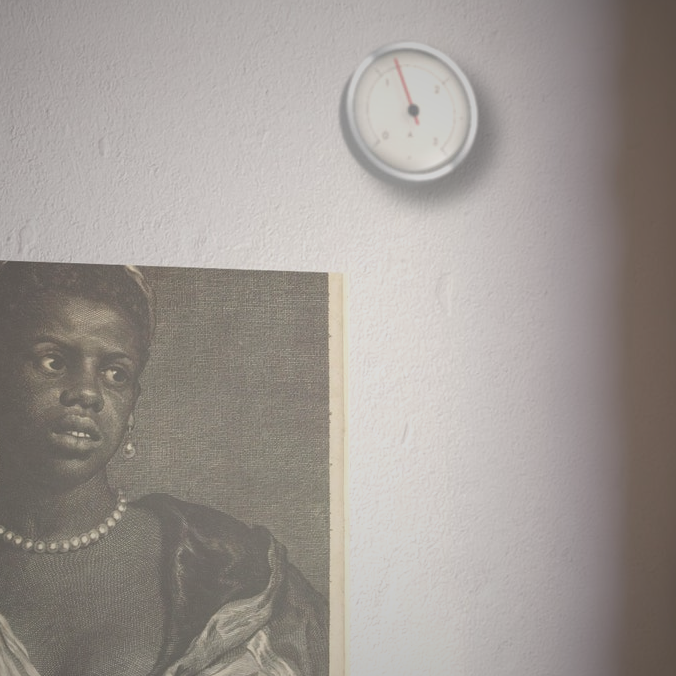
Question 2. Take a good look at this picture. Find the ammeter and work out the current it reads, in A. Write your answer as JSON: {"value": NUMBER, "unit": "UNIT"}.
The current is {"value": 1.25, "unit": "A"}
